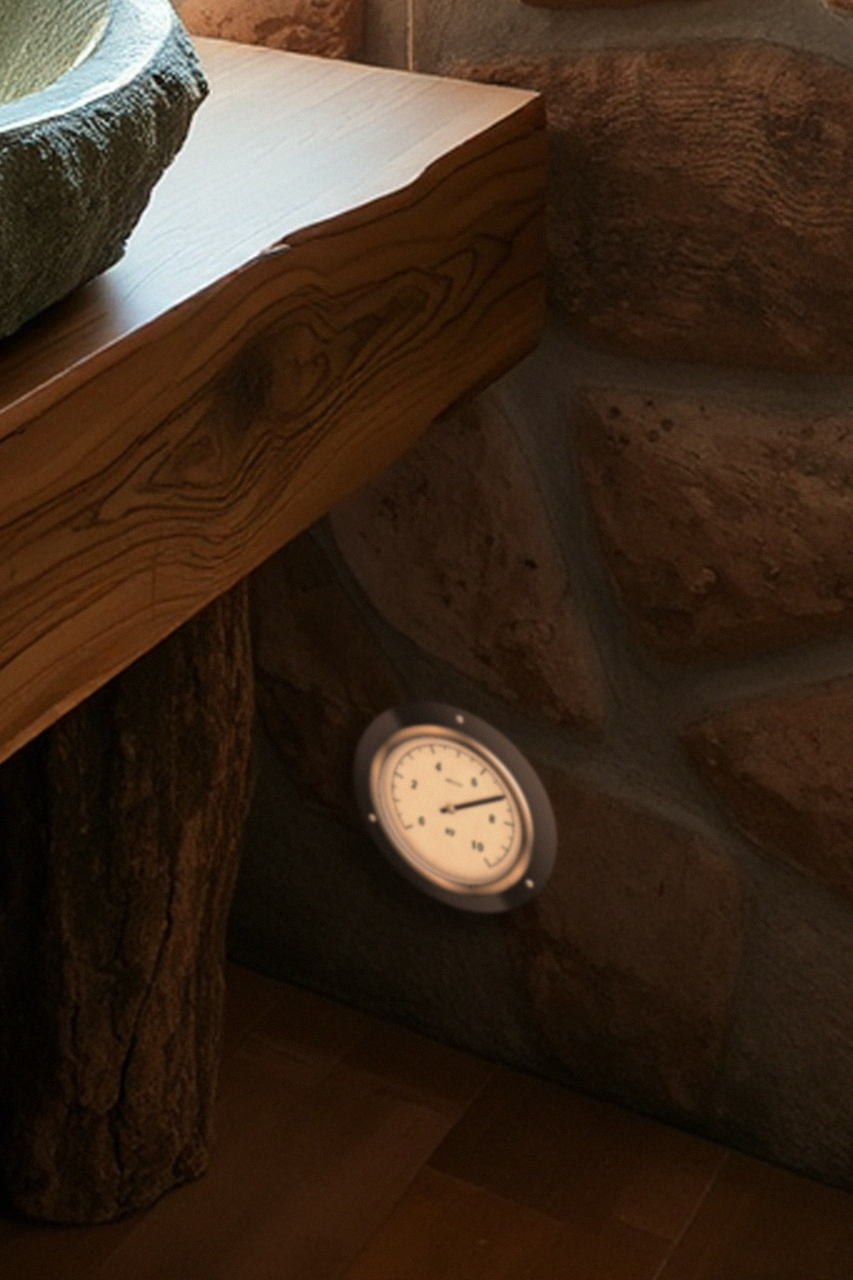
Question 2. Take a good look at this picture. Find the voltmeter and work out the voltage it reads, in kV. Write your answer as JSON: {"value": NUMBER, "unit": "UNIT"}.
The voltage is {"value": 7, "unit": "kV"}
